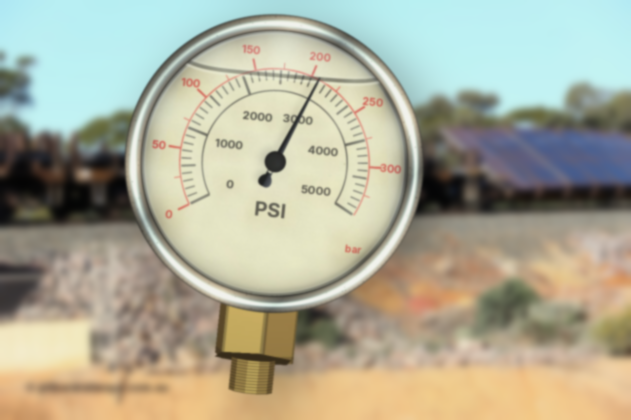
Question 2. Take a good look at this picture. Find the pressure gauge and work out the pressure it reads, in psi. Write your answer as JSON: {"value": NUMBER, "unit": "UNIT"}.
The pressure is {"value": 3000, "unit": "psi"}
